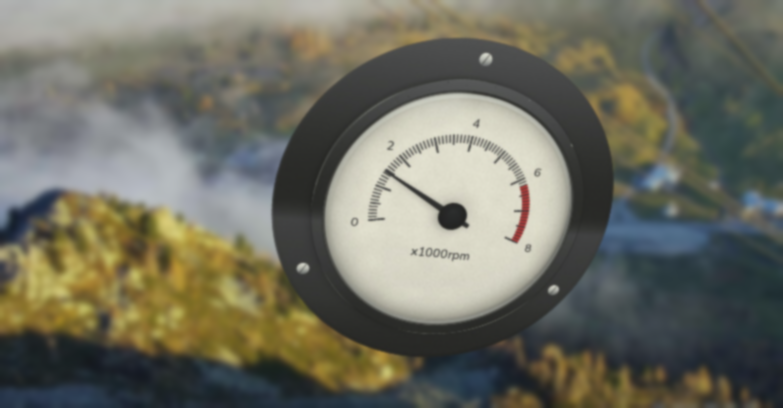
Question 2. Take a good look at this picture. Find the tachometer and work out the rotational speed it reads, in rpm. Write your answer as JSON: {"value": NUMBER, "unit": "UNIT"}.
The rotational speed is {"value": 1500, "unit": "rpm"}
